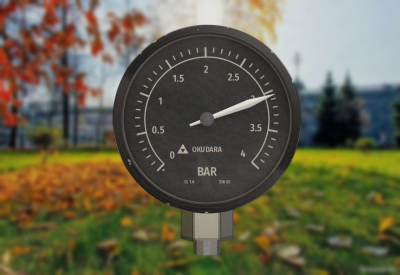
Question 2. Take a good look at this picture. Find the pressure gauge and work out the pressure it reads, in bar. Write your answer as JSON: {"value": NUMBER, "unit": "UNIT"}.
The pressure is {"value": 3.05, "unit": "bar"}
